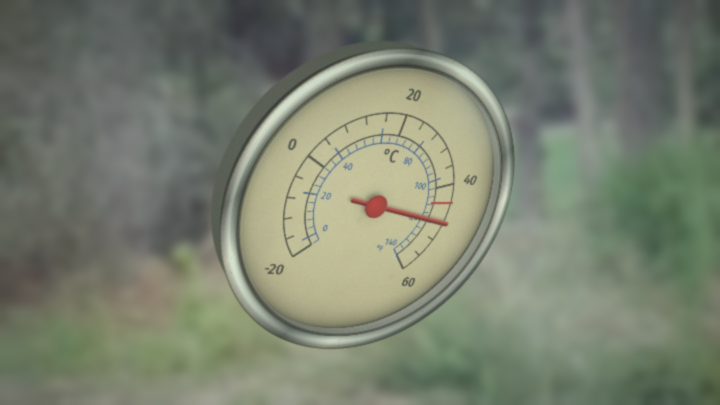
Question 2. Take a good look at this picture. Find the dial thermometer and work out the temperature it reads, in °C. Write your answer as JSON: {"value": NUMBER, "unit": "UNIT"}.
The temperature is {"value": 48, "unit": "°C"}
